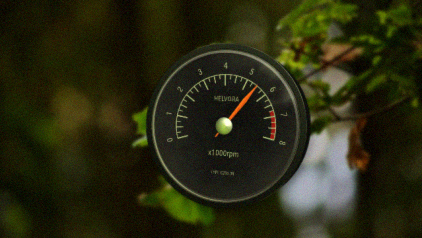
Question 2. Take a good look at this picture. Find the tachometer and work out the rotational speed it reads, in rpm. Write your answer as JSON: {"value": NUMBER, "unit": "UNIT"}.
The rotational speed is {"value": 5500, "unit": "rpm"}
